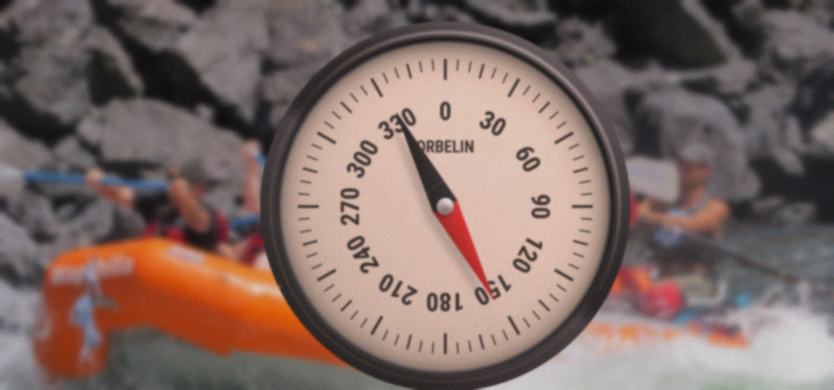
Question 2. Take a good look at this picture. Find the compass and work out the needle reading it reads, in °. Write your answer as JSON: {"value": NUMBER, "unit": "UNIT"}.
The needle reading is {"value": 152.5, "unit": "°"}
